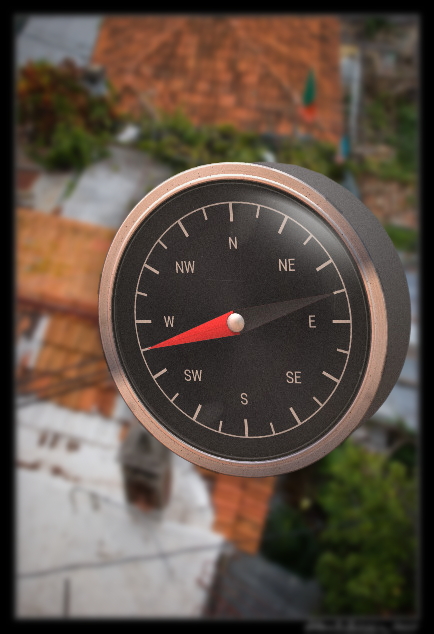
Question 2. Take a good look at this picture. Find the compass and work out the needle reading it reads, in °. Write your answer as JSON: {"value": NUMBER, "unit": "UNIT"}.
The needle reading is {"value": 255, "unit": "°"}
